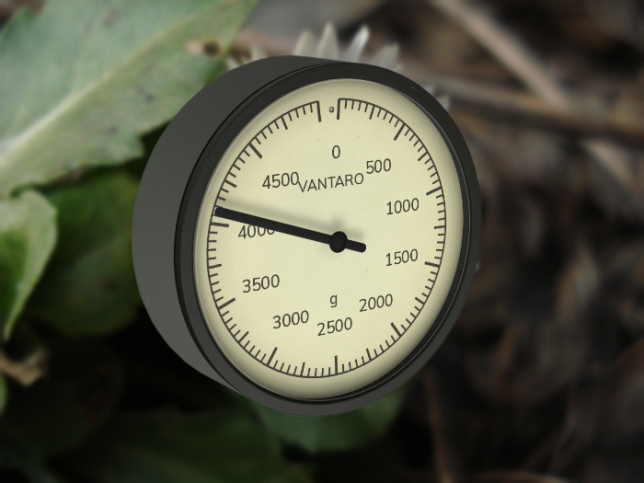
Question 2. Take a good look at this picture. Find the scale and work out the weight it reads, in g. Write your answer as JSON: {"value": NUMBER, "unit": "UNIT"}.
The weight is {"value": 4075, "unit": "g"}
